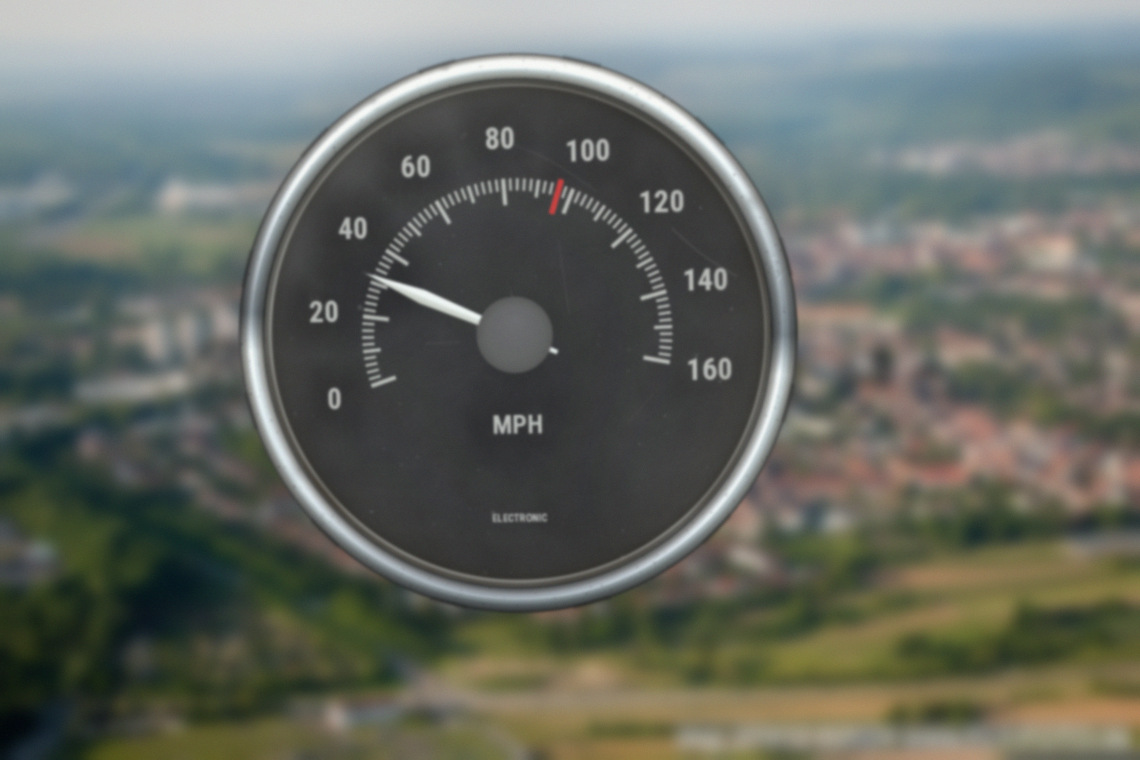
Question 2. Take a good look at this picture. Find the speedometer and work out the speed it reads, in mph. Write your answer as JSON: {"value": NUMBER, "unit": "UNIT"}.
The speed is {"value": 32, "unit": "mph"}
